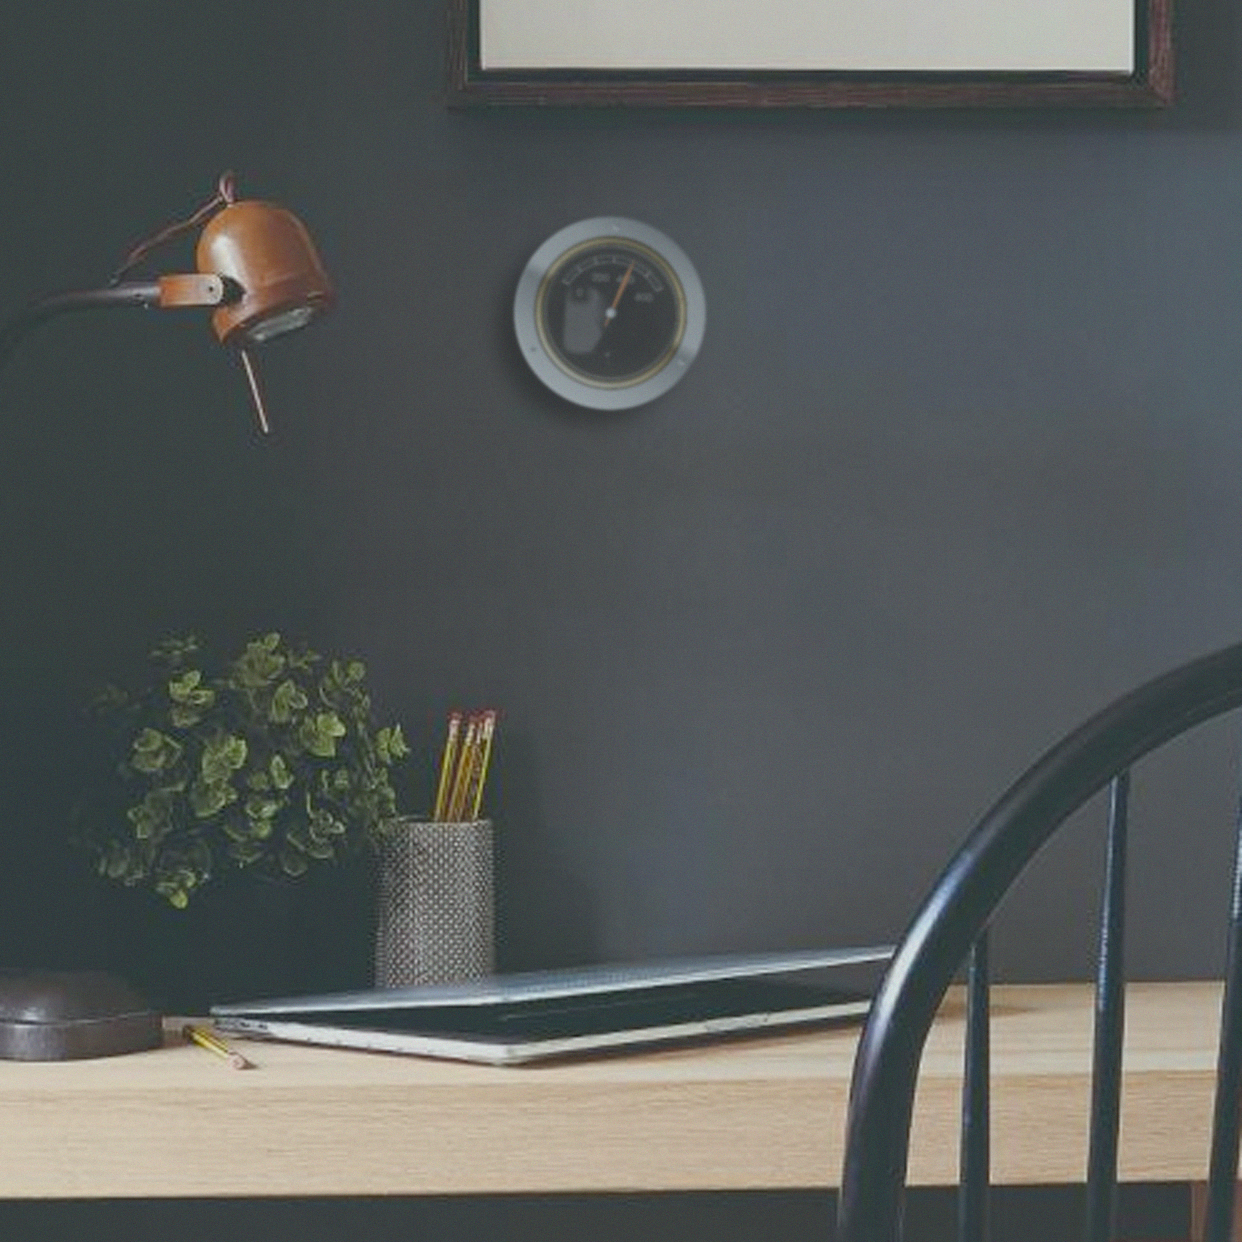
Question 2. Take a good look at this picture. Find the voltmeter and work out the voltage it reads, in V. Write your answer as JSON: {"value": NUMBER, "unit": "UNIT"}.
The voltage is {"value": 400, "unit": "V"}
